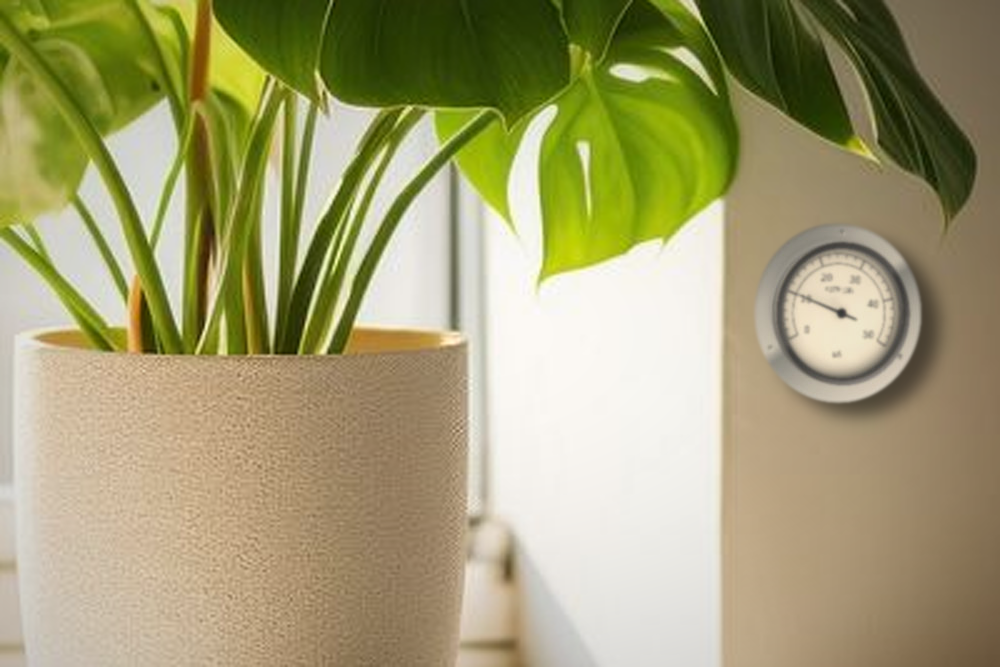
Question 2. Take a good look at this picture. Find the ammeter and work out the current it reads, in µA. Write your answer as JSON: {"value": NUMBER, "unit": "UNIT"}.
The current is {"value": 10, "unit": "µA"}
